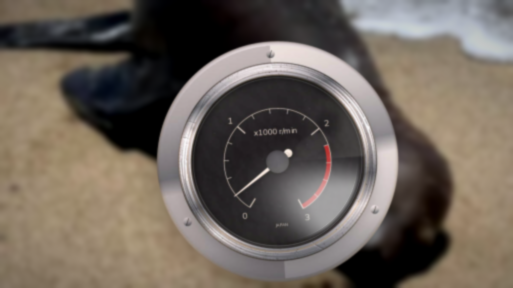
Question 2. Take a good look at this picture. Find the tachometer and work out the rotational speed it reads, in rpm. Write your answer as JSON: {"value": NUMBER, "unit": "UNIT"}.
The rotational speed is {"value": 200, "unit": "rpm"}
